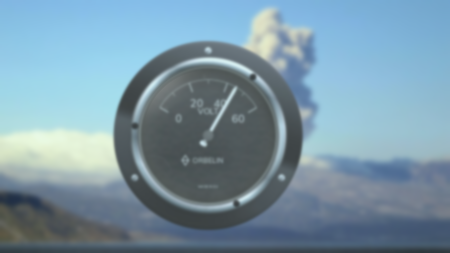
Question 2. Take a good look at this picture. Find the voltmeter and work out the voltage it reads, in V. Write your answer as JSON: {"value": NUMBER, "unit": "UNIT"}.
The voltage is {"value": 45, "unit": "V"}
